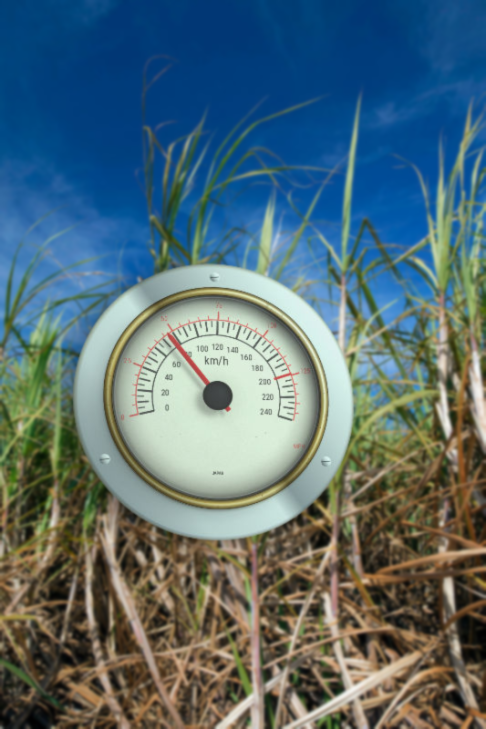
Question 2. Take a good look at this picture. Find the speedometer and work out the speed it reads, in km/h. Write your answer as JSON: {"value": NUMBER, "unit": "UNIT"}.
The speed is {"value": 75, "unit": "km/h"}
